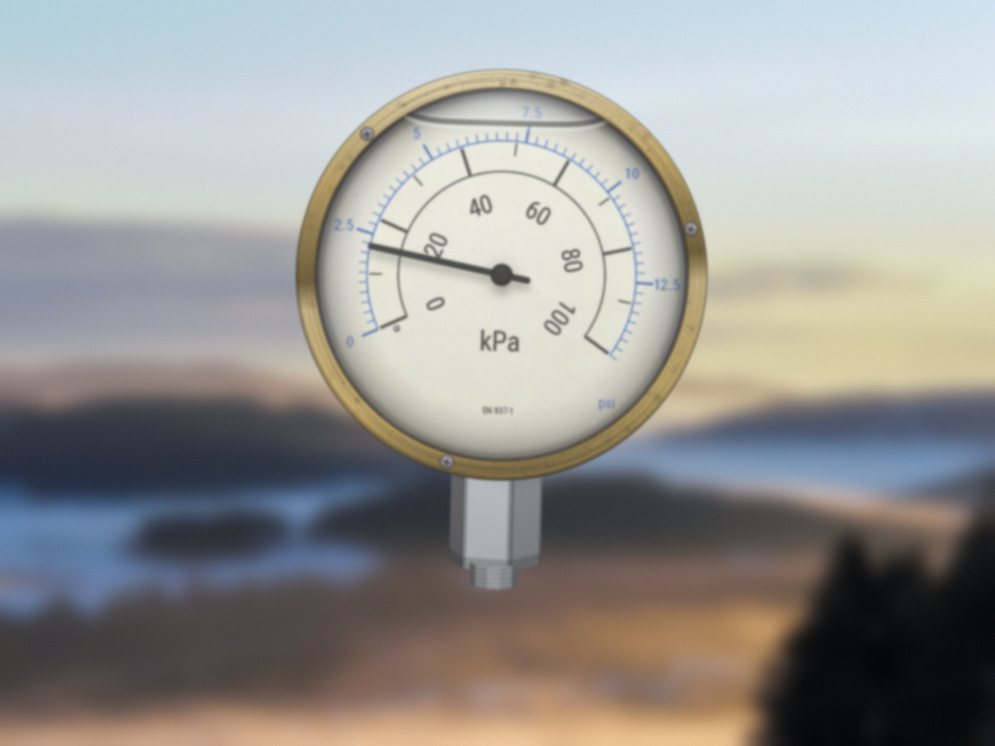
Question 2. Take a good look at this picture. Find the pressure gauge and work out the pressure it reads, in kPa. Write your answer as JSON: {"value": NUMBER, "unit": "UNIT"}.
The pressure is {"value": 15, "unit": "kPa"}
